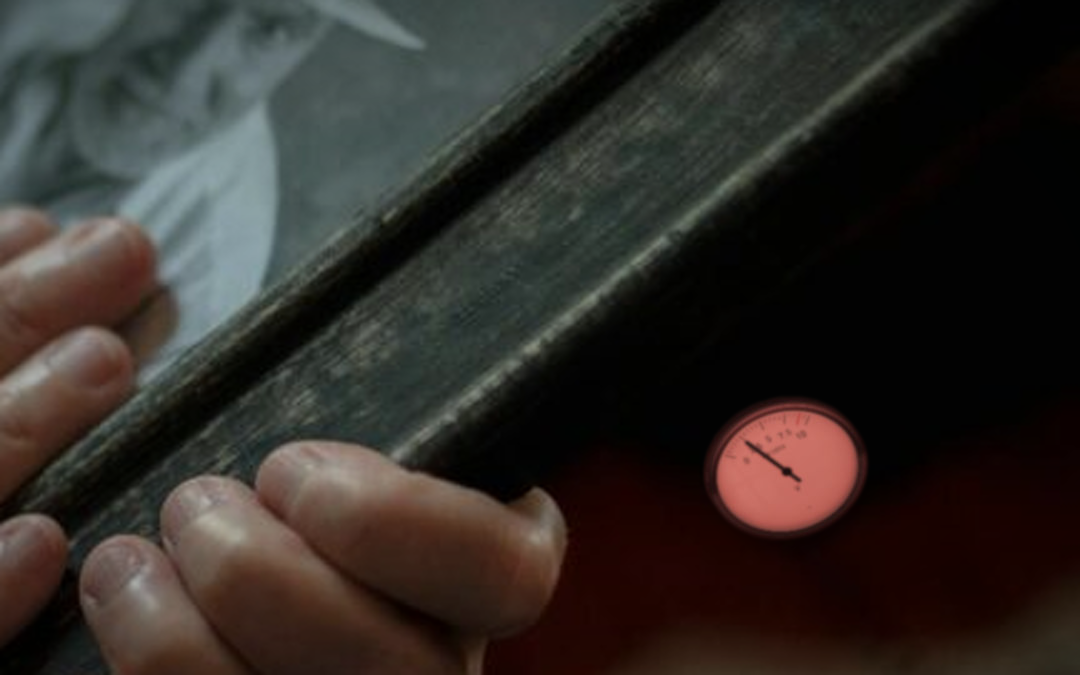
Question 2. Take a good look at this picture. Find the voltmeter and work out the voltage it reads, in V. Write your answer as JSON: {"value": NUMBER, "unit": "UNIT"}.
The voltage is {"value": 2.5, "unit": "V"}
